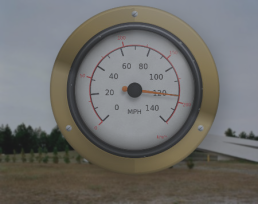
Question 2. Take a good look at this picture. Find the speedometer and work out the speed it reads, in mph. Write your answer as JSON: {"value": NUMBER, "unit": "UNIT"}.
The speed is {"value": 120, "unit": "mph"}
